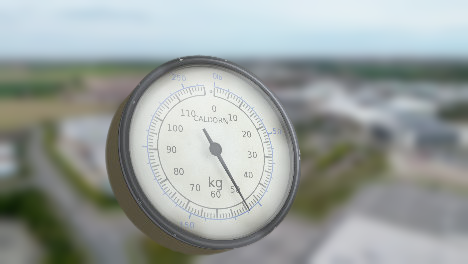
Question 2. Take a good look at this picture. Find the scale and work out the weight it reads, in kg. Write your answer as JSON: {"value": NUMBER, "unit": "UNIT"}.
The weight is {"value": 50, "unit": "kg"}
